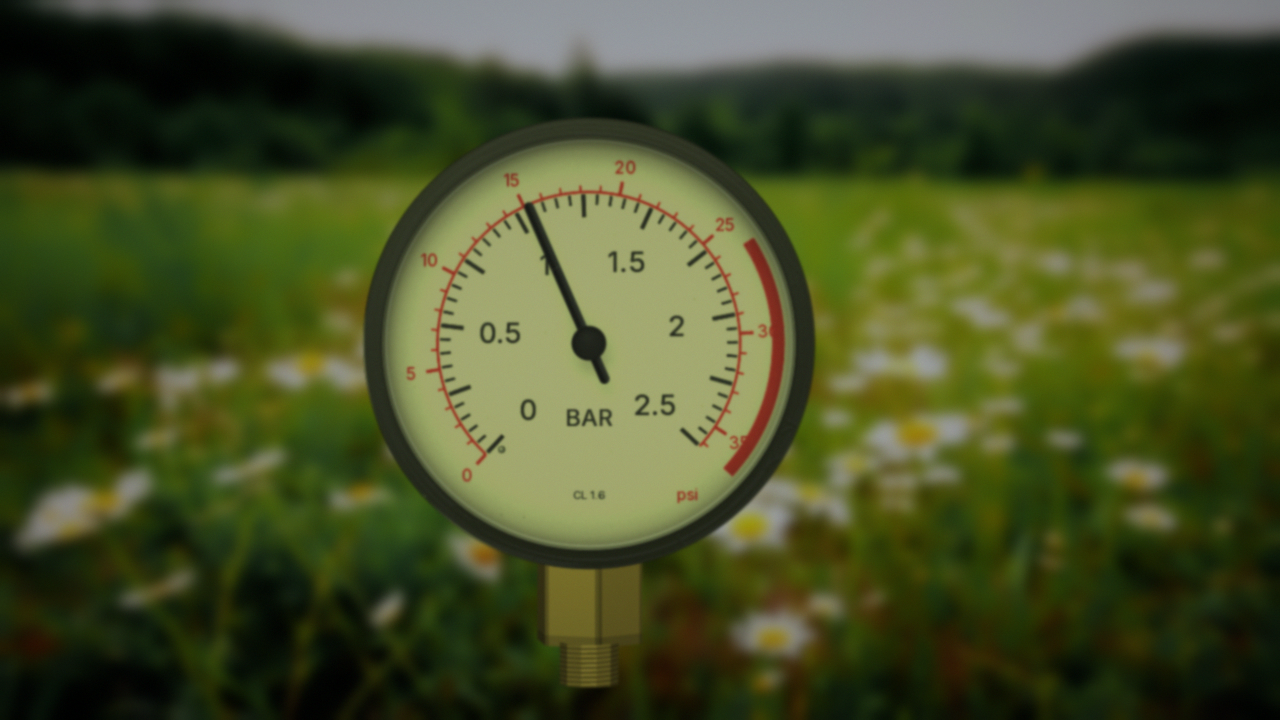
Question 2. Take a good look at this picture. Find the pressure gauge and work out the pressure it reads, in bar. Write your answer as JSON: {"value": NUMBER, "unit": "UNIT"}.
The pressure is {"value": 1.05, "unit": "bar"}
